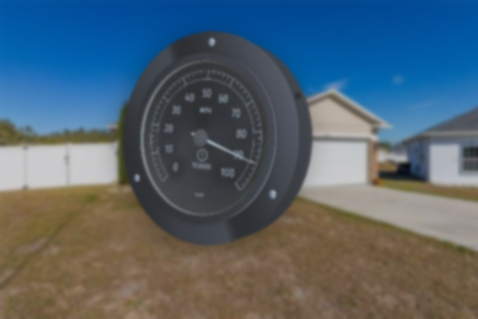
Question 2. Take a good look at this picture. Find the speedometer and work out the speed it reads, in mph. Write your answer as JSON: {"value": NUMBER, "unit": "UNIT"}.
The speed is {"value": 90, "unit": "mph"}
